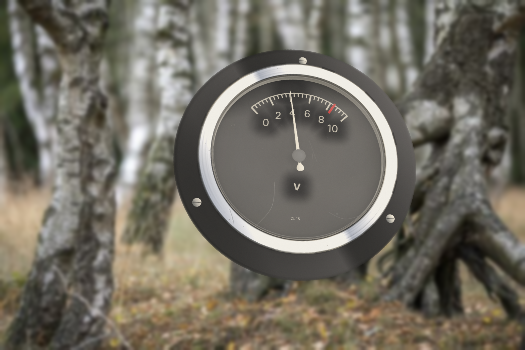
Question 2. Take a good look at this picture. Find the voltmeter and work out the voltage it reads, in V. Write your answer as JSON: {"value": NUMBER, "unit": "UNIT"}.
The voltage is {"value": 4, "unit": "V"}
